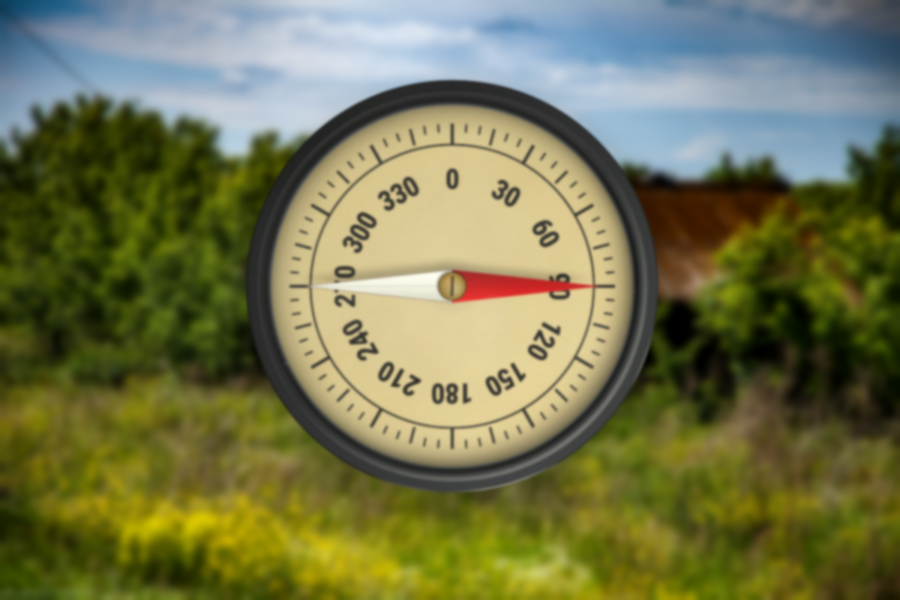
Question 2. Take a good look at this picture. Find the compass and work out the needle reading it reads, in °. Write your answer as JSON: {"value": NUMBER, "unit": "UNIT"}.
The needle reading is {"value": 90, "unit": "°"}
